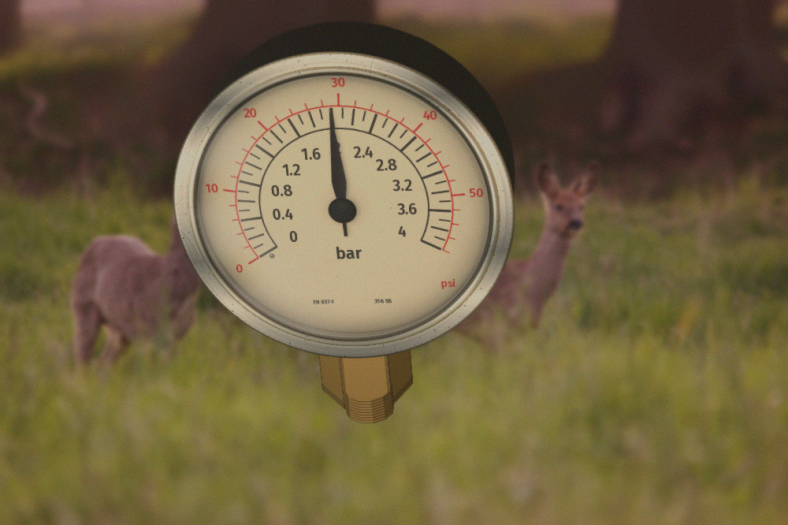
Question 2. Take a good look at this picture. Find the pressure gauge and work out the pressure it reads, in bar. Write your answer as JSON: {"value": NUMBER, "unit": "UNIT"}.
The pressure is {"value": 2, "unit": "bar"}
